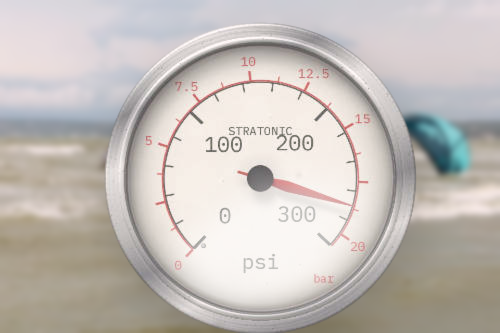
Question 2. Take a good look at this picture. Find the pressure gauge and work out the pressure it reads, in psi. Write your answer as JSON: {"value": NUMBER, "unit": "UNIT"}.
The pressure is {"value": 270, "unit": "psi"}
